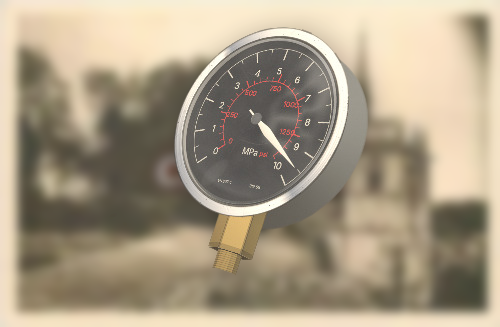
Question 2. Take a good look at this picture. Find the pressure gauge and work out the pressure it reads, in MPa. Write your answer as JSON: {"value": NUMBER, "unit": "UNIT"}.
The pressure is {"value": 9.5, "unit": "MPa"}
